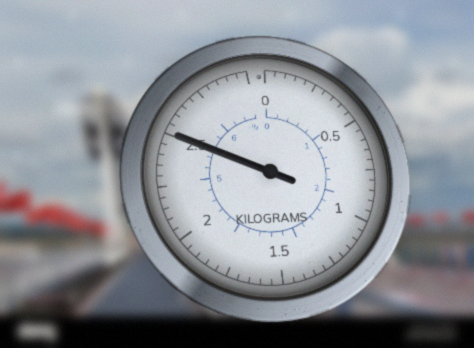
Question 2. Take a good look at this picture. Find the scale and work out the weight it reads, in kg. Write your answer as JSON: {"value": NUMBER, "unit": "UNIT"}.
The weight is {"value": 2.5, "unit": "kg"}
